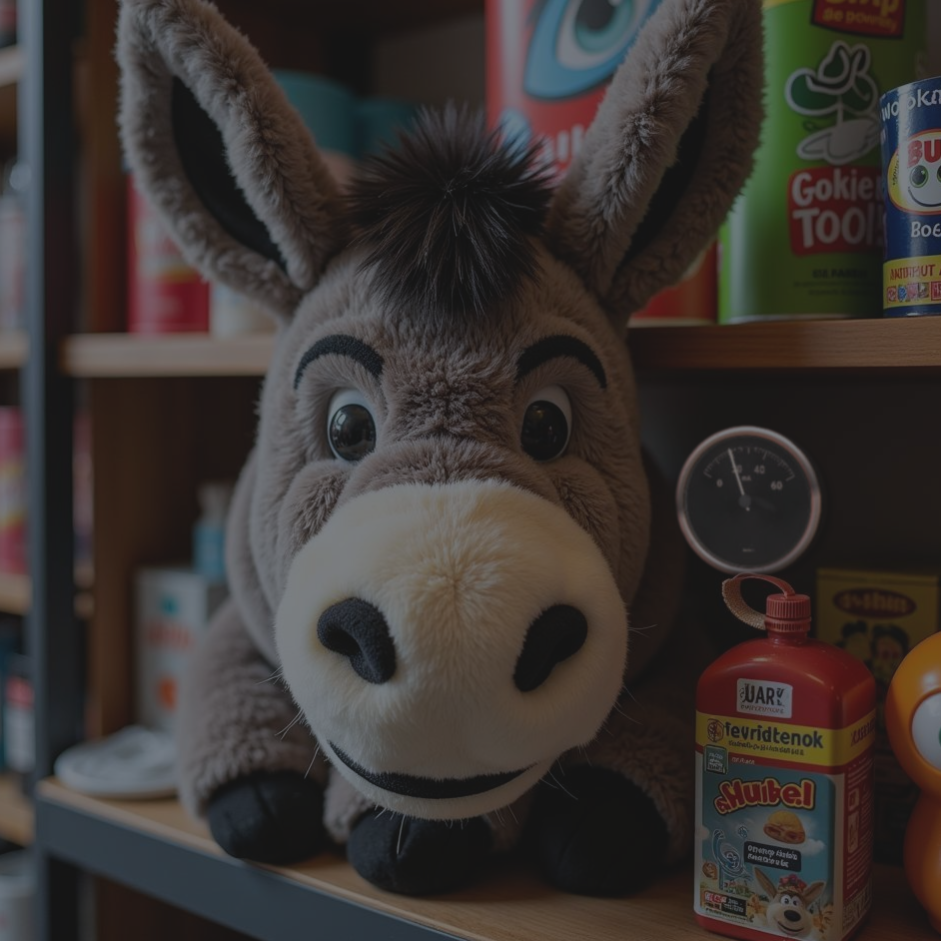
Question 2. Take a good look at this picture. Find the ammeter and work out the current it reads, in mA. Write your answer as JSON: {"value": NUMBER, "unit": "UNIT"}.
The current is {"value": 20, "unit": "mA"}
